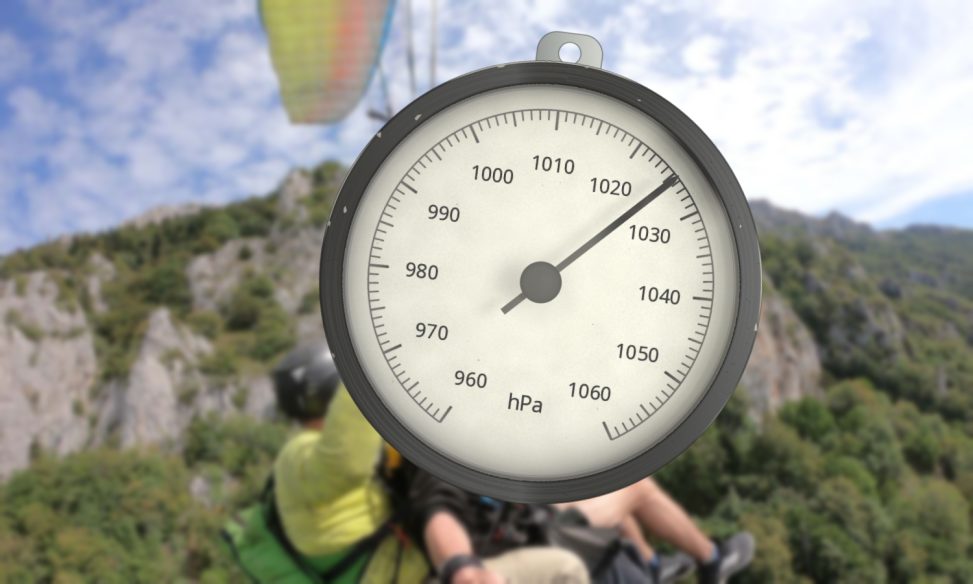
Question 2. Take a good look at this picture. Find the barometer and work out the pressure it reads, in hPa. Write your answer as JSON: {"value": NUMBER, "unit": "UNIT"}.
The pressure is {"value": 1025.5, "unit": "hPa"}
